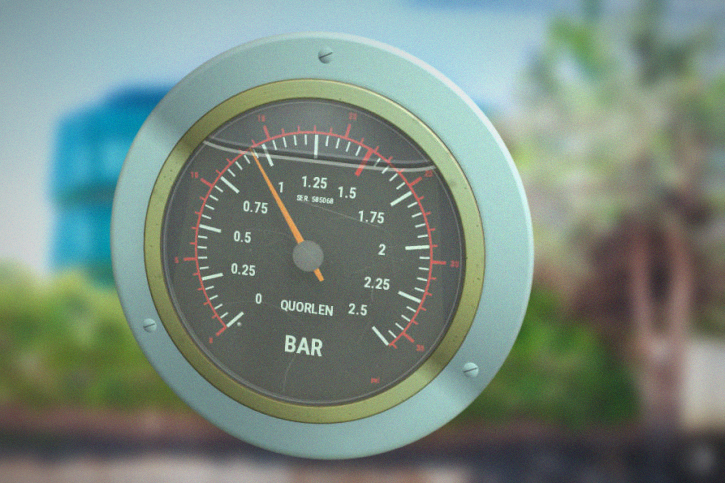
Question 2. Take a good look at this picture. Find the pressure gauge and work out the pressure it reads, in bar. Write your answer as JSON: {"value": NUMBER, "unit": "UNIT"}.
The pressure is {"value": 0.95, "unit": "bar"}
